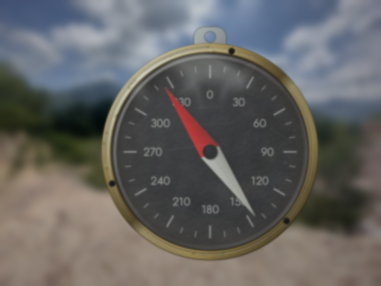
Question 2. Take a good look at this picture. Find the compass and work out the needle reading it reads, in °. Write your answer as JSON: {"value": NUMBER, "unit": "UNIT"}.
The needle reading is {"value": 325, "unit": "°"}
